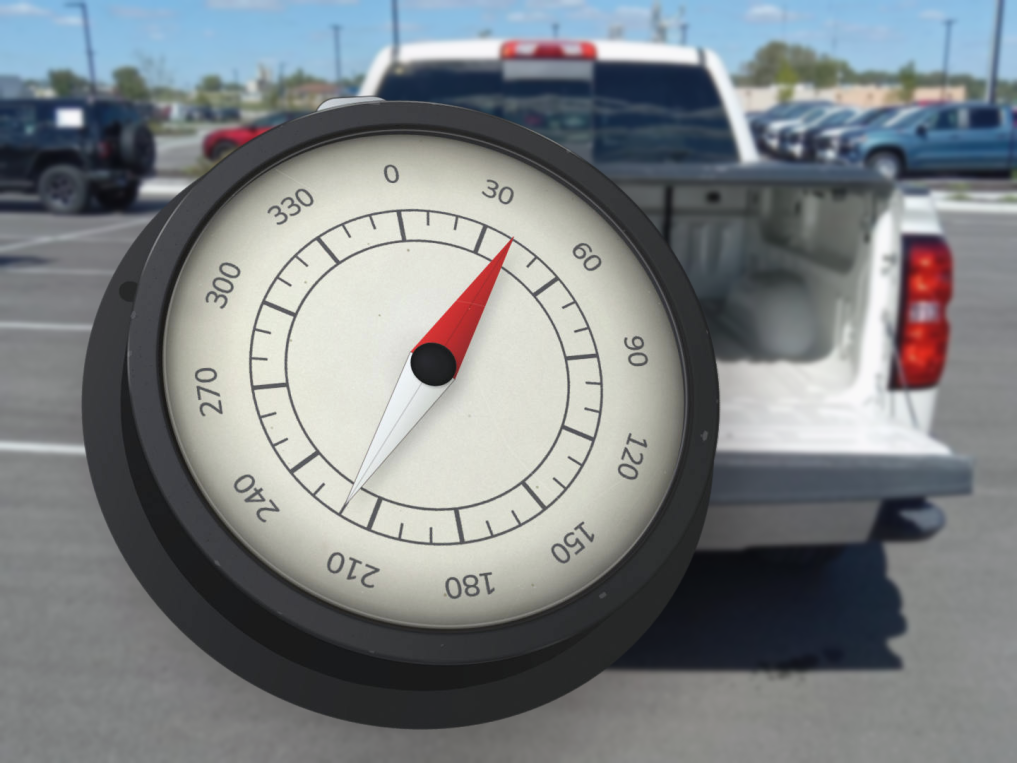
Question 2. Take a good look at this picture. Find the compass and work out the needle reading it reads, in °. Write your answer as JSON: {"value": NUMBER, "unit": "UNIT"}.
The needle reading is {"value": 40, "unit": "°"}
